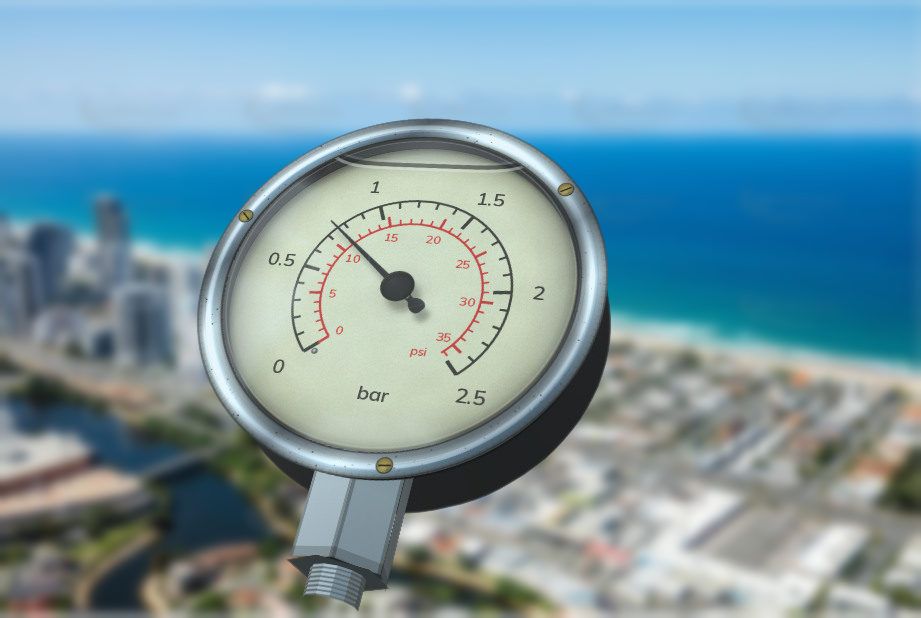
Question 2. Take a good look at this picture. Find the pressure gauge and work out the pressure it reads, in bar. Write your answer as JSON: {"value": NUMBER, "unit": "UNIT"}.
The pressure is {"value": 0.75, "unit": "bar"}
